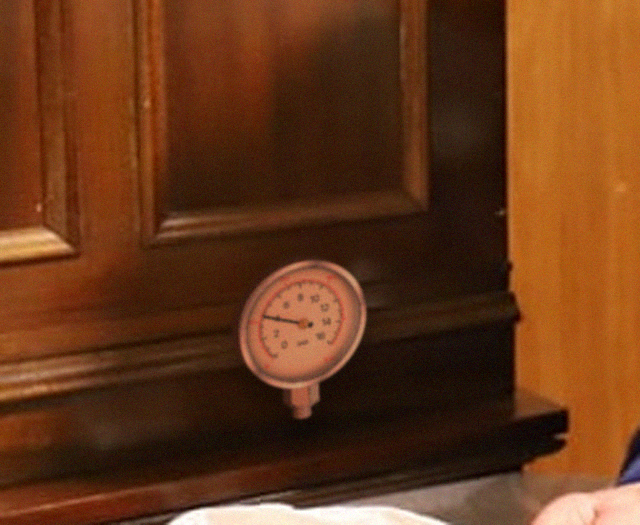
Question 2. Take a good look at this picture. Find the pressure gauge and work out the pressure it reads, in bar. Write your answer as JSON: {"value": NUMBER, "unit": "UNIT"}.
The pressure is {"value": 4, "unit": "bar"}
